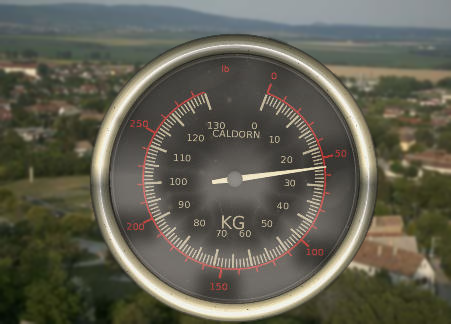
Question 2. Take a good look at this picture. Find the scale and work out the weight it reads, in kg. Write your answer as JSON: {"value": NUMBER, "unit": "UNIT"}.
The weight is {"value": 25, "unit": "kg"}
